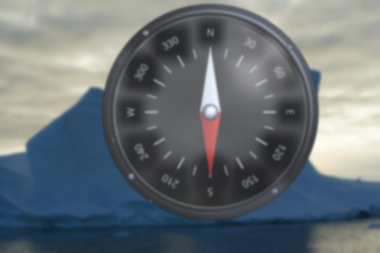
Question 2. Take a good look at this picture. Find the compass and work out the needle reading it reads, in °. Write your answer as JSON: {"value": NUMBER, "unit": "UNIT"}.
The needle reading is {"value": 180, "unit": "°"}
